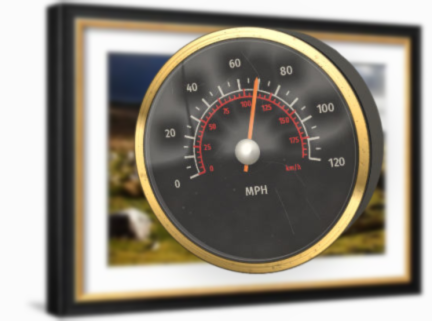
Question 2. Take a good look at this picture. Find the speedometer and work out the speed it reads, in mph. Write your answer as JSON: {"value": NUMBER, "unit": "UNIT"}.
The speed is {"value": 70, "unit": "mph"}
